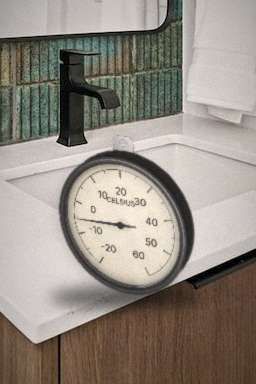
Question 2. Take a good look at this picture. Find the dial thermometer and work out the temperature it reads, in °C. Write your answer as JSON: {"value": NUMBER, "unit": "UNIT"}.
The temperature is {"value": -5, "unit": "°C"}
